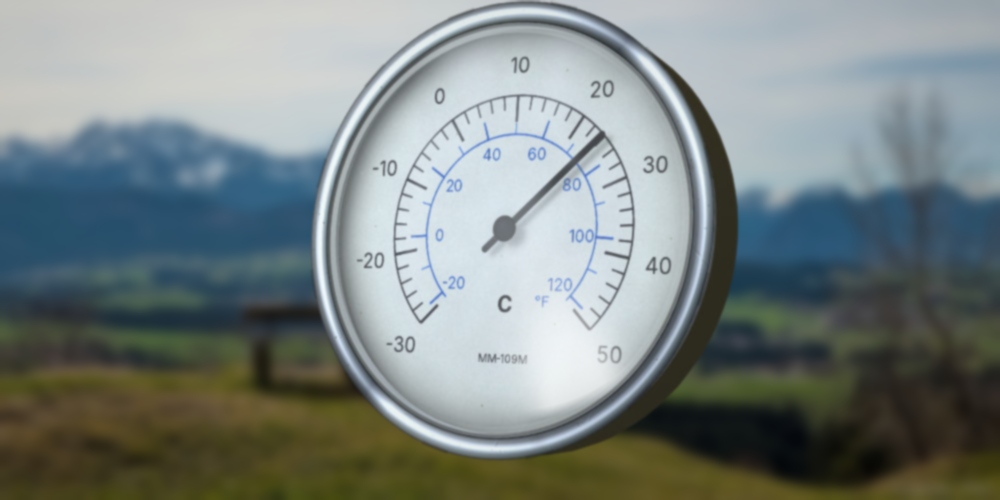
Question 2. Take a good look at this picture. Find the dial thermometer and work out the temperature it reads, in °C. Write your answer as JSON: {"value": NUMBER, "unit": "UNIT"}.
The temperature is {"value": 24, "unit": "°C"}
